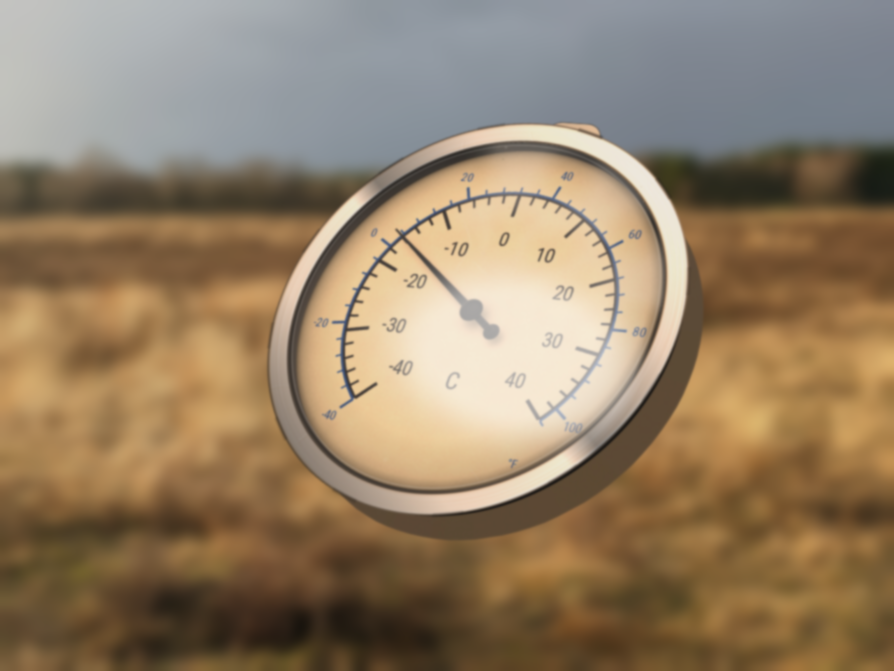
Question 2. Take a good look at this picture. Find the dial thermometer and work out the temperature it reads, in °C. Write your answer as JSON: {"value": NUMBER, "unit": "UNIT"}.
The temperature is {"value": -16, "unit": "°C"}
